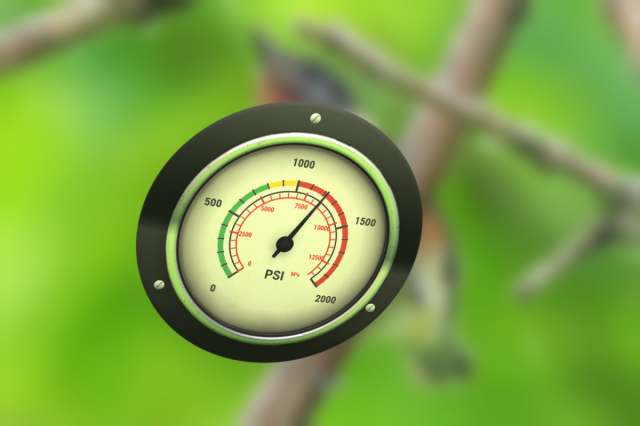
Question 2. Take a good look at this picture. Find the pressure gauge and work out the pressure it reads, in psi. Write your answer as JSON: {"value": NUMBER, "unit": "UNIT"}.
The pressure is {"value": 1200, "unit": "psi"}
